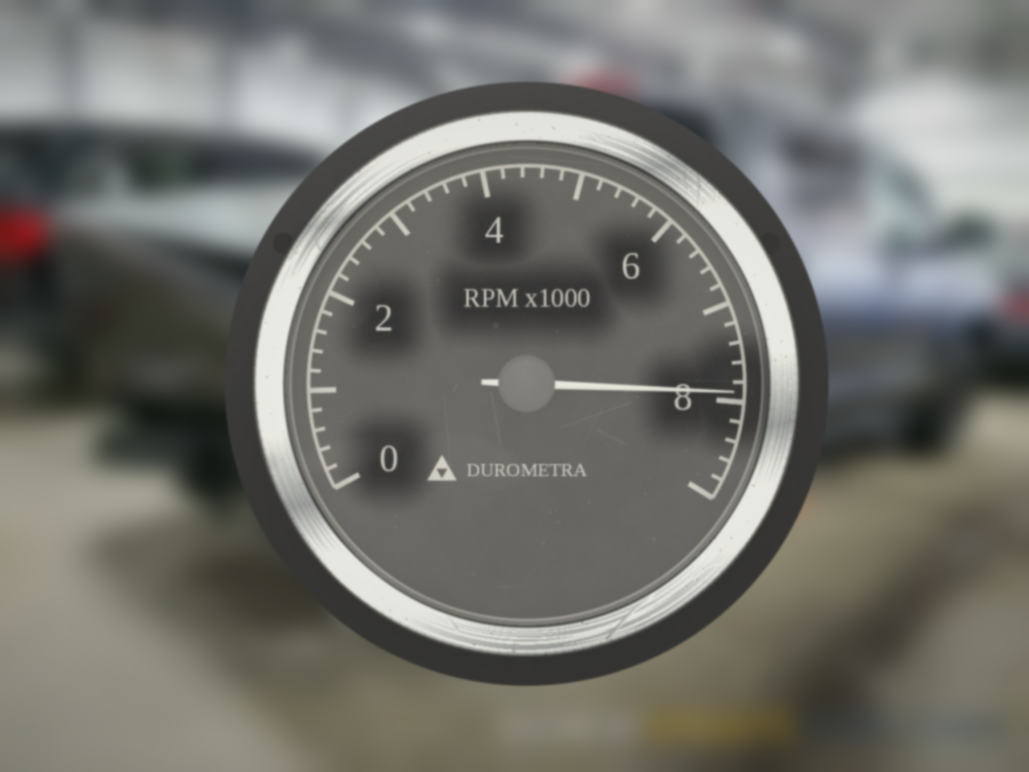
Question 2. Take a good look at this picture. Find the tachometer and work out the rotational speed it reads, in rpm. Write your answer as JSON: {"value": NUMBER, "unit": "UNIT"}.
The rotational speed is {"value": 7900, "unit": "rpm"}
